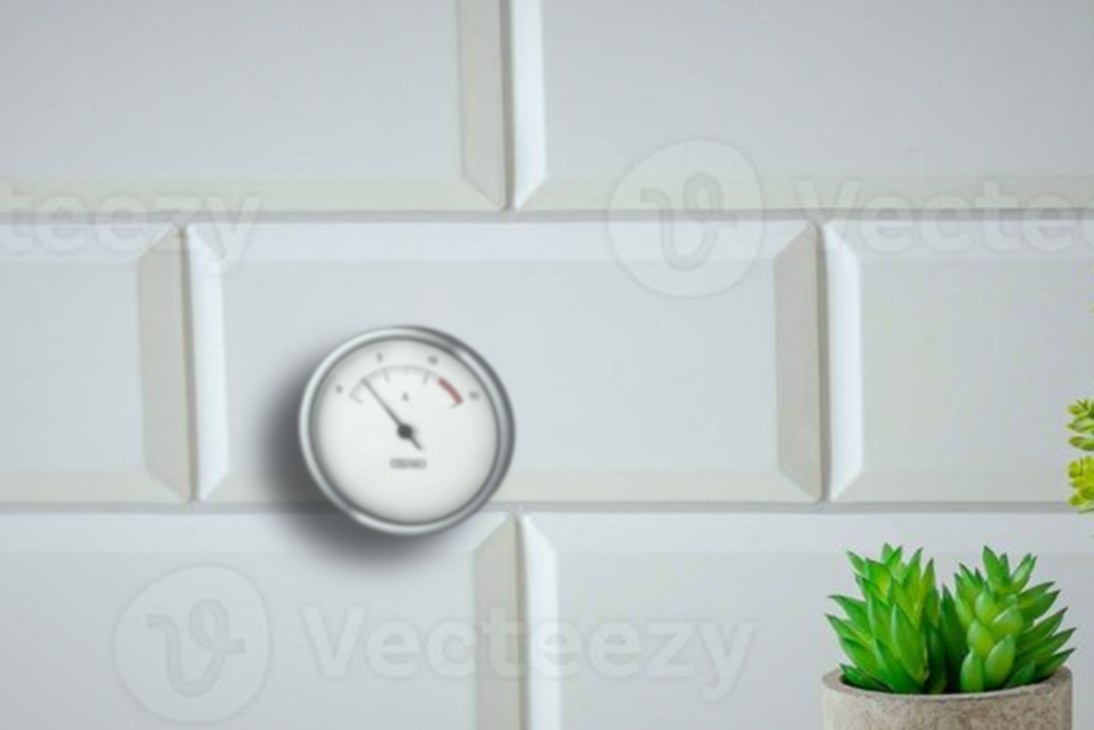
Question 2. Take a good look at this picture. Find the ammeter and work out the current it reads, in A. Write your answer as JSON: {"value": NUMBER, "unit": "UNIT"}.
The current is {"value": 2.5, "unit": "A"}
